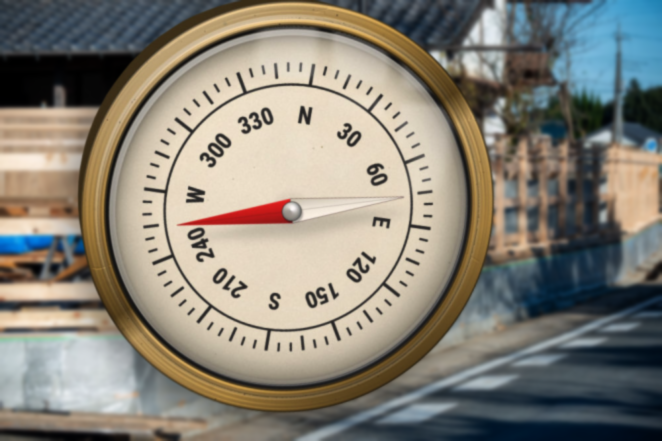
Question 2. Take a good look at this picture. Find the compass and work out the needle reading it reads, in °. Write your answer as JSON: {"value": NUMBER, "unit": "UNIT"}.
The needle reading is {"value": 255, "unit": "°"}
